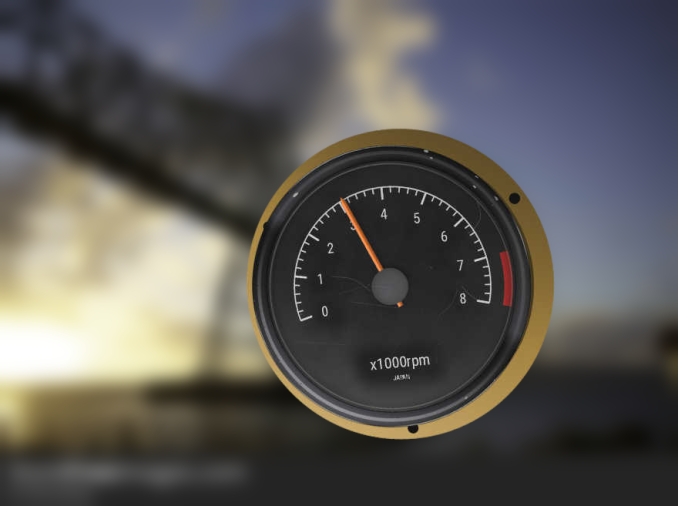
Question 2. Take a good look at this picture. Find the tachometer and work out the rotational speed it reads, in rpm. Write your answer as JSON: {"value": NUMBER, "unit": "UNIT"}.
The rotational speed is {"value": 3100, "unit": "rpm"}
